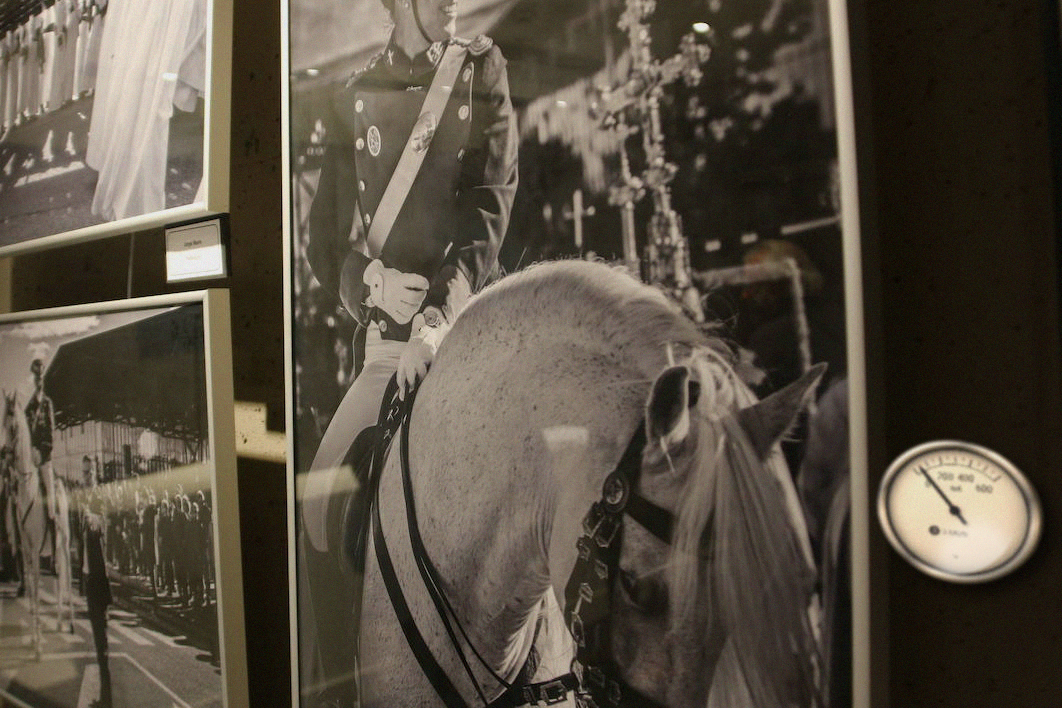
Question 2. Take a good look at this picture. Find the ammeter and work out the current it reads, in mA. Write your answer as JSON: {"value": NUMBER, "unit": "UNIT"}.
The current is {"value": 50, "unit": "mA"}
